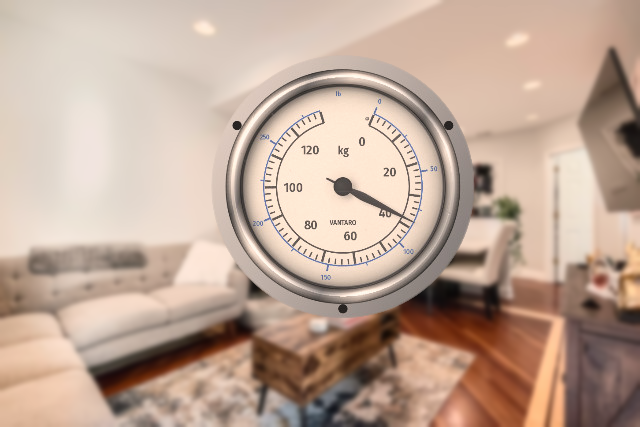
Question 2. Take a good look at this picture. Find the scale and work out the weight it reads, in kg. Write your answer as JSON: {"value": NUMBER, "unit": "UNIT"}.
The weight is {"value": 38, "unit": "kg"}
